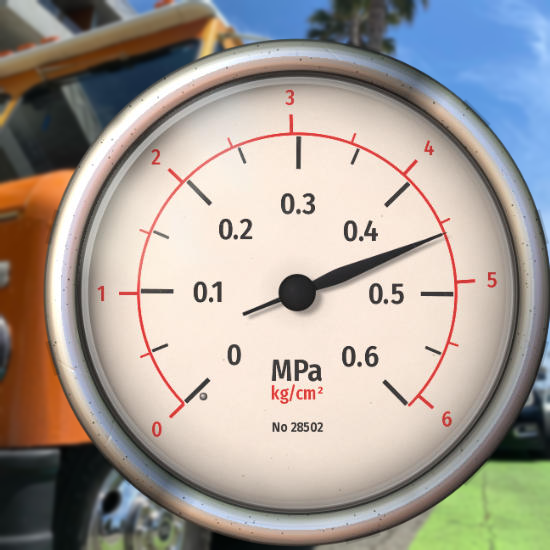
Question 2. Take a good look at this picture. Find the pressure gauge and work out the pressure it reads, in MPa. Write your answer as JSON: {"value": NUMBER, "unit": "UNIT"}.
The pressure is {"value": 0.45, "unit": "MPa"}
